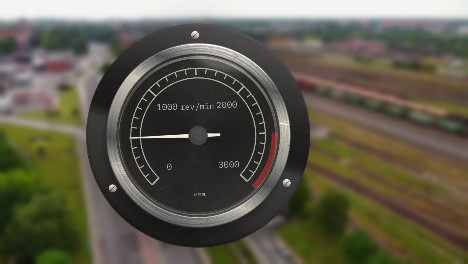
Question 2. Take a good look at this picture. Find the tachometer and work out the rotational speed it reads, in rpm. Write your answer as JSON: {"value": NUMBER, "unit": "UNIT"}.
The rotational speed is {"value": 500, "unit": "rpm"}
